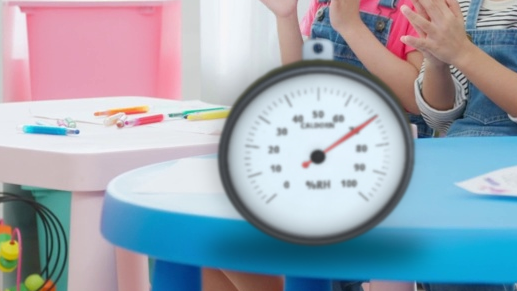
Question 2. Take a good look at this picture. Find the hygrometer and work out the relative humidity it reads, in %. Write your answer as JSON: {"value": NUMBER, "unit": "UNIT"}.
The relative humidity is {"value": 70, "unit": "%"}
